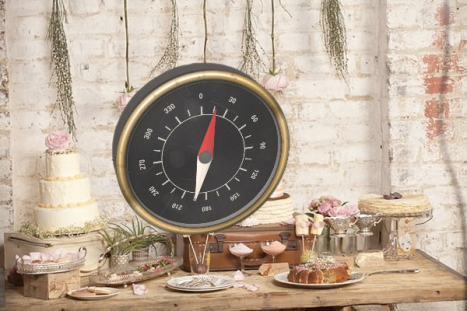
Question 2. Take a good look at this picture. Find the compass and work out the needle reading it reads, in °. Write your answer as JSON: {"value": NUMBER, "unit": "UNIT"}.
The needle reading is {"value": 15, "unit": "°"}
